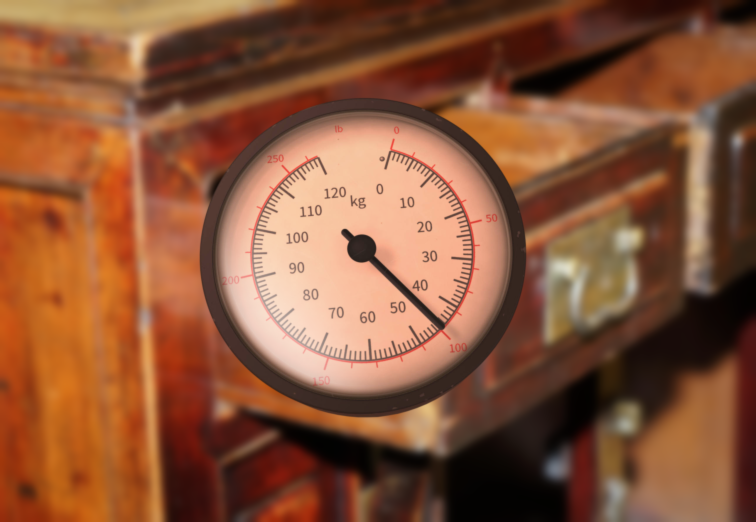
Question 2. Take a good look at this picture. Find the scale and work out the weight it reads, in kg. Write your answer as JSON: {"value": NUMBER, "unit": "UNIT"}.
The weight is {"value": 45, "unit": "kg"}
